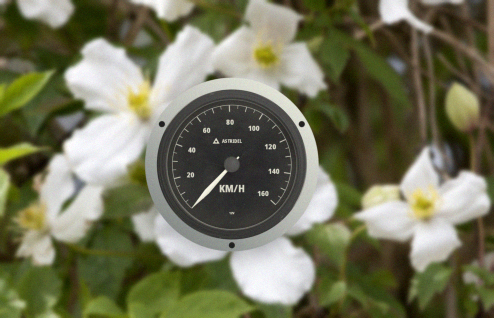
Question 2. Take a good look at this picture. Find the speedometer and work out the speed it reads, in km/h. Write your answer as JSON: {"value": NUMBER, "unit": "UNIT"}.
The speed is {"value": 0, "unit": "km/h"}
